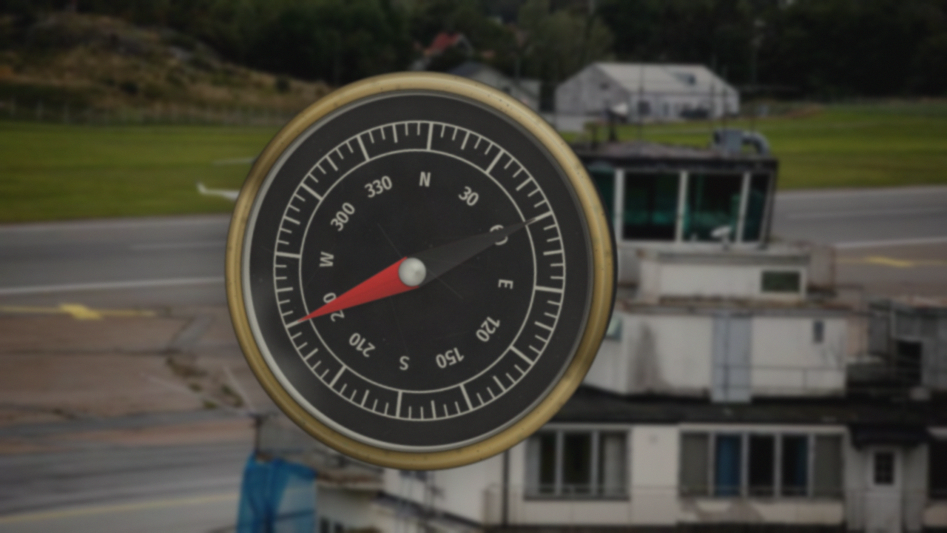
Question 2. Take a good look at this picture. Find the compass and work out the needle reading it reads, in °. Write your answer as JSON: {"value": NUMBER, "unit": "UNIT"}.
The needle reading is {"value": 240, "unit": "°"}
